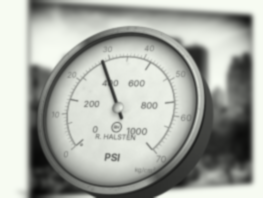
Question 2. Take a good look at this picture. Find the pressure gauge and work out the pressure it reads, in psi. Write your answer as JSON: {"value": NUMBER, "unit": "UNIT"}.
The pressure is {"value": 400, "unit": "psi"}
